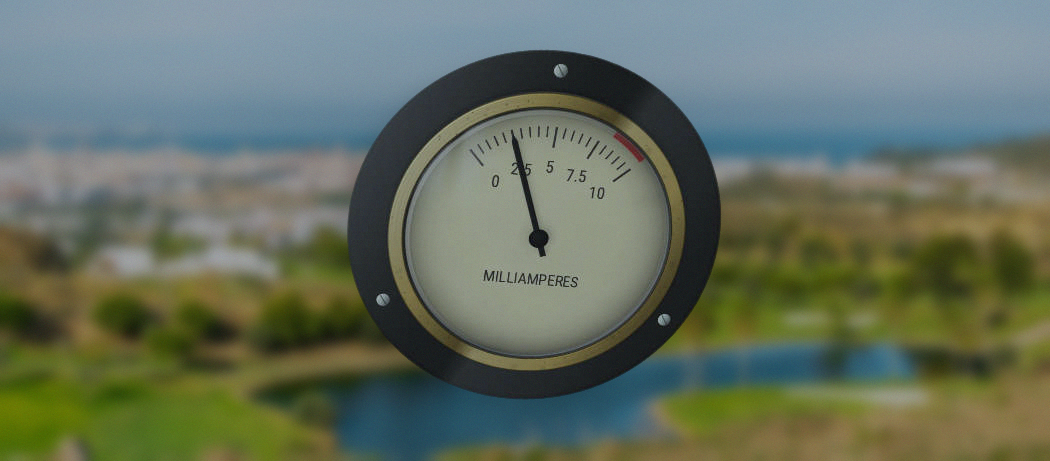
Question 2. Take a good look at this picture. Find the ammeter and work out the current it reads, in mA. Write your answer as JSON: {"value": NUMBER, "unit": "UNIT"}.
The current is {"value": 2.5, "unit": "mA"}
